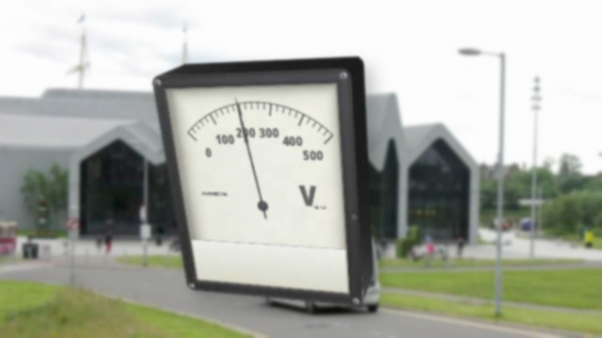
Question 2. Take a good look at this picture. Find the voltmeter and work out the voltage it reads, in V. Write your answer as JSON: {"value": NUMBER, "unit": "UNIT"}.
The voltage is {"value": 200, "unit": "V"}
